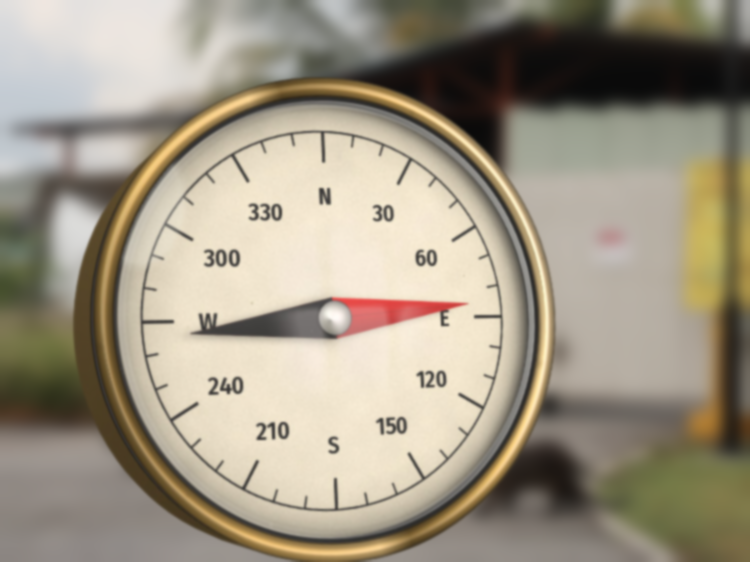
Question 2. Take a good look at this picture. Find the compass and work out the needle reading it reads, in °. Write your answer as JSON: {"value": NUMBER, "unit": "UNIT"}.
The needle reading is {"value": 85, "unit": "°"}
